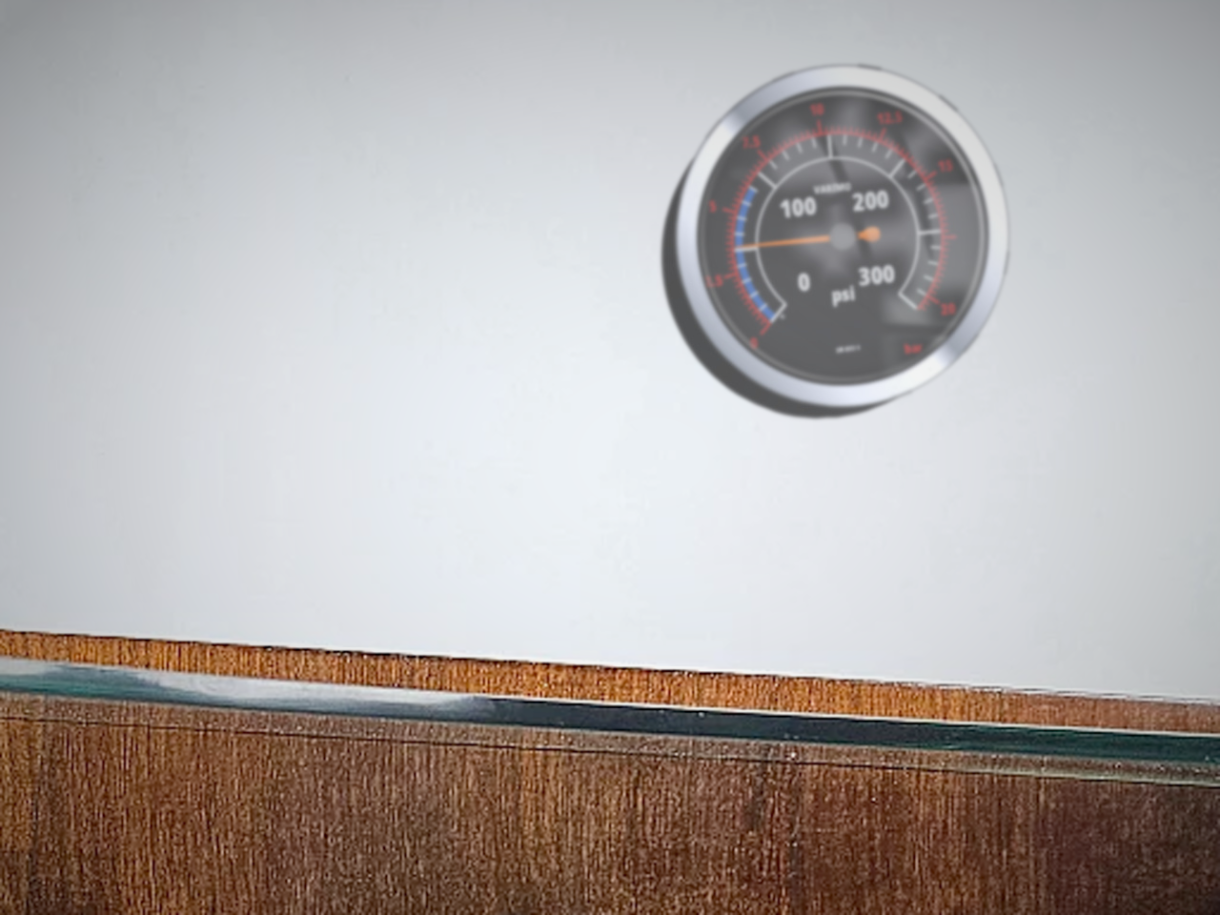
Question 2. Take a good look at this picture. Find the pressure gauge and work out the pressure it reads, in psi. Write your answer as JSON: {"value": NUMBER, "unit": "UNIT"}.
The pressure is {"value": 50, "unit": "psi"}
